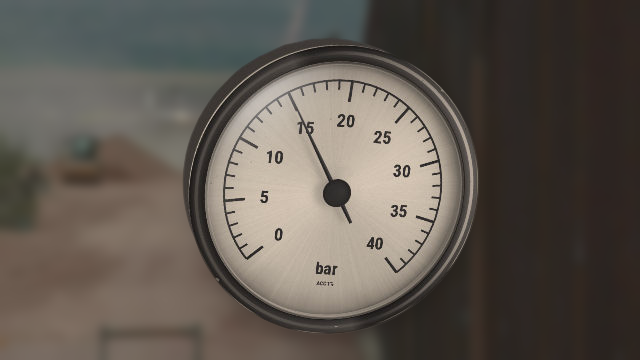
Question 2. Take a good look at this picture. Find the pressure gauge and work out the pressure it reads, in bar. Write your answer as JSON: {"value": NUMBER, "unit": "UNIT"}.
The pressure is {"value": 15, "unit": "bar"}
